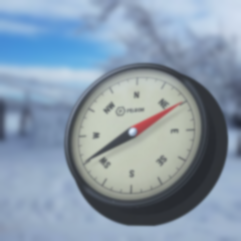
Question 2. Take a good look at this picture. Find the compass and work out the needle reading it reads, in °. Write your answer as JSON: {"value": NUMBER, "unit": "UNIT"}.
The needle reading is {"value": 60, "unit": "°"}
